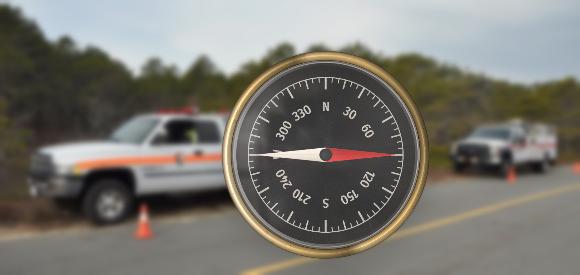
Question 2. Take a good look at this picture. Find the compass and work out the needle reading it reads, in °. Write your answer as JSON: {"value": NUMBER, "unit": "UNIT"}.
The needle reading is {"value": 90, "unit": "°"}
